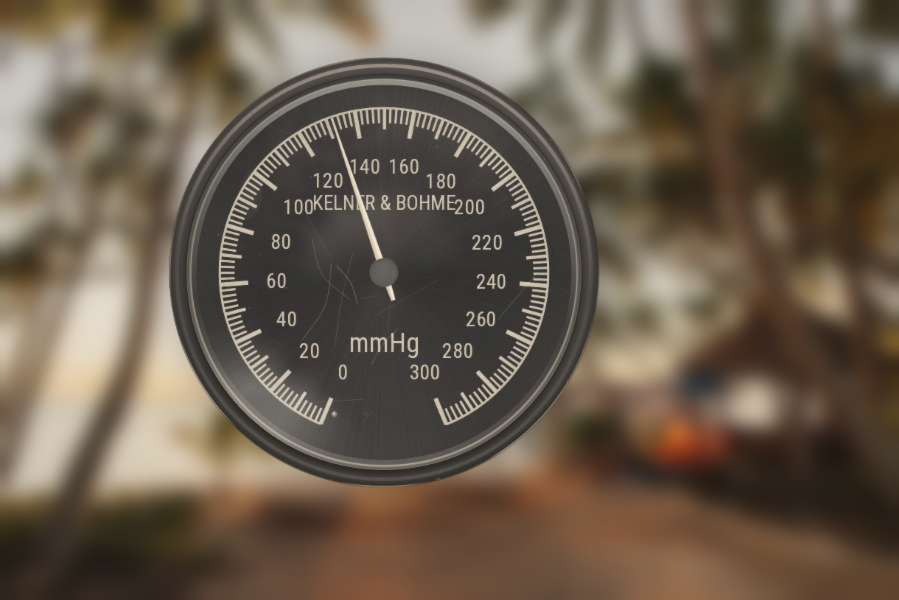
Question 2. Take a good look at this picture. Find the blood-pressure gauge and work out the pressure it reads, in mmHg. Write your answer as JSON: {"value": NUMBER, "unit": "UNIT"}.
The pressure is {"value": 132, "unit": "mmHg"}
